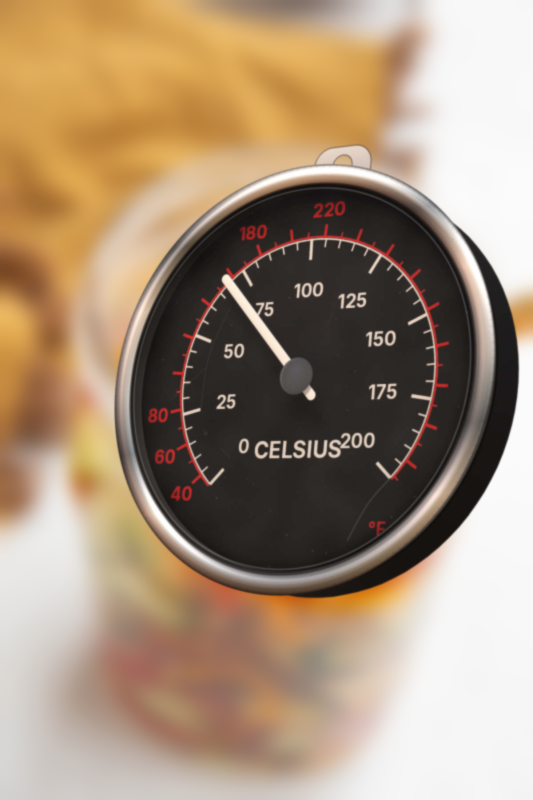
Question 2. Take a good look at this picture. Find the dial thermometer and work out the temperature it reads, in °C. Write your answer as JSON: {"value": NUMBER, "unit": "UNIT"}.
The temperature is {"value": 70, "unit": "°C"}
